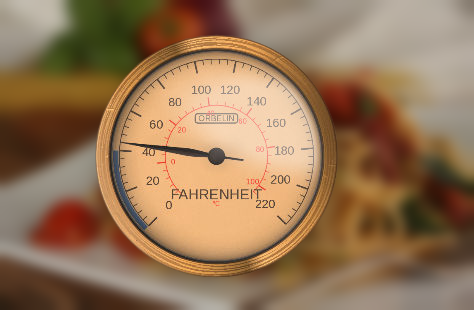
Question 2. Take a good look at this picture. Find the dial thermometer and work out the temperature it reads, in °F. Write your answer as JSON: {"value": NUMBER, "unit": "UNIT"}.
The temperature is {"value": 44, "unit": "°F"}
